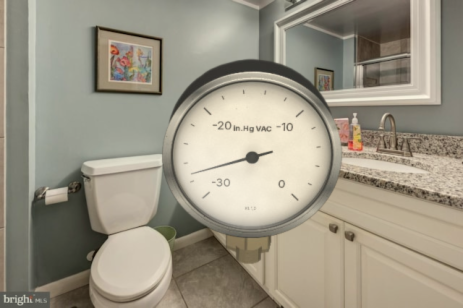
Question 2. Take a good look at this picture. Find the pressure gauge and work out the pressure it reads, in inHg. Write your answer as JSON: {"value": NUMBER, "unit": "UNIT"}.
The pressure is {"value": -27, "unit": "inHg"}
